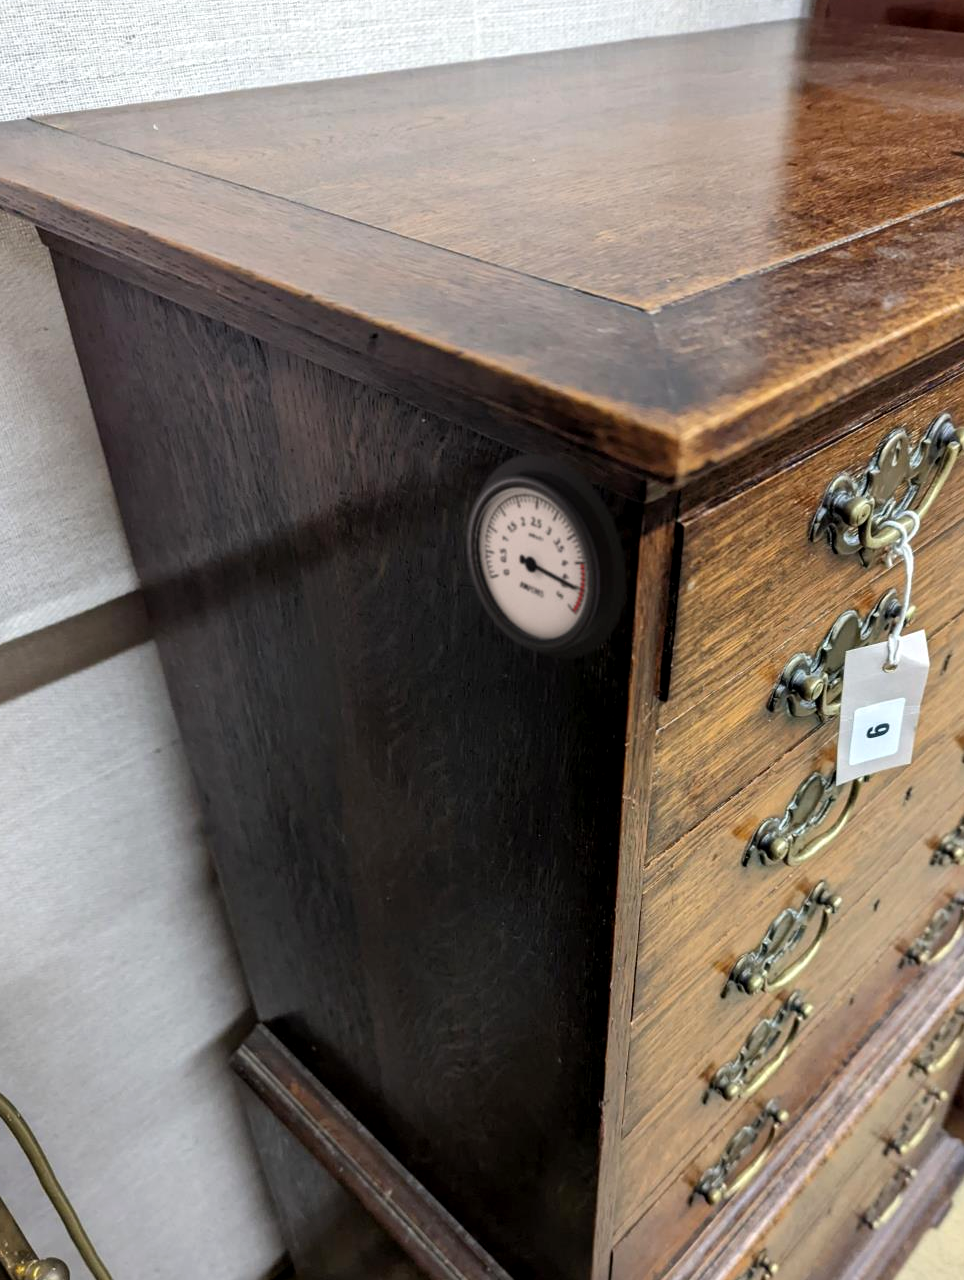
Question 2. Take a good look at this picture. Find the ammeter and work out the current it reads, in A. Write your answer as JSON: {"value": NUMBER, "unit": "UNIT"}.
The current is {"value": 4.5, "unit": "A"}
